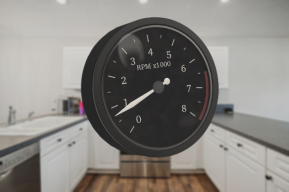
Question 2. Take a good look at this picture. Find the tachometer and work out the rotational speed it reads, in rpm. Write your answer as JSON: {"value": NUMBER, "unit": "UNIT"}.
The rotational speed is {"value": 750, "unit": "rpm"}
